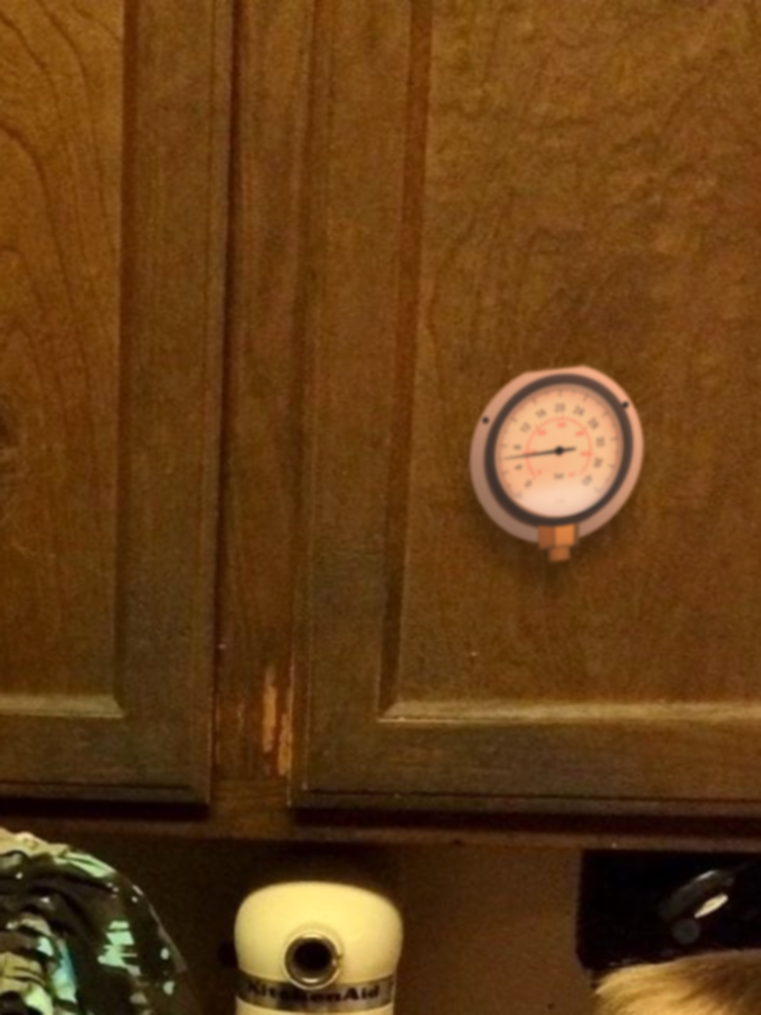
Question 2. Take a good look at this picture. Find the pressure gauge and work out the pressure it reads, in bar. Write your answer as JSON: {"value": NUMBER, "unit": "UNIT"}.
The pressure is {"value": 6, "unit": "bar"}
